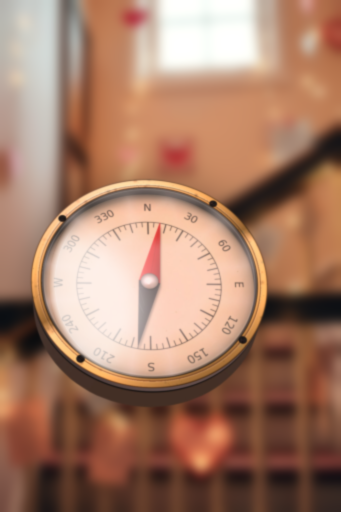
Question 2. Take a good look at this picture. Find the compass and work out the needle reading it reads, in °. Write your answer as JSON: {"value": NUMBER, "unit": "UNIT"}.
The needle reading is {"value": 10, "unit": "°"}
